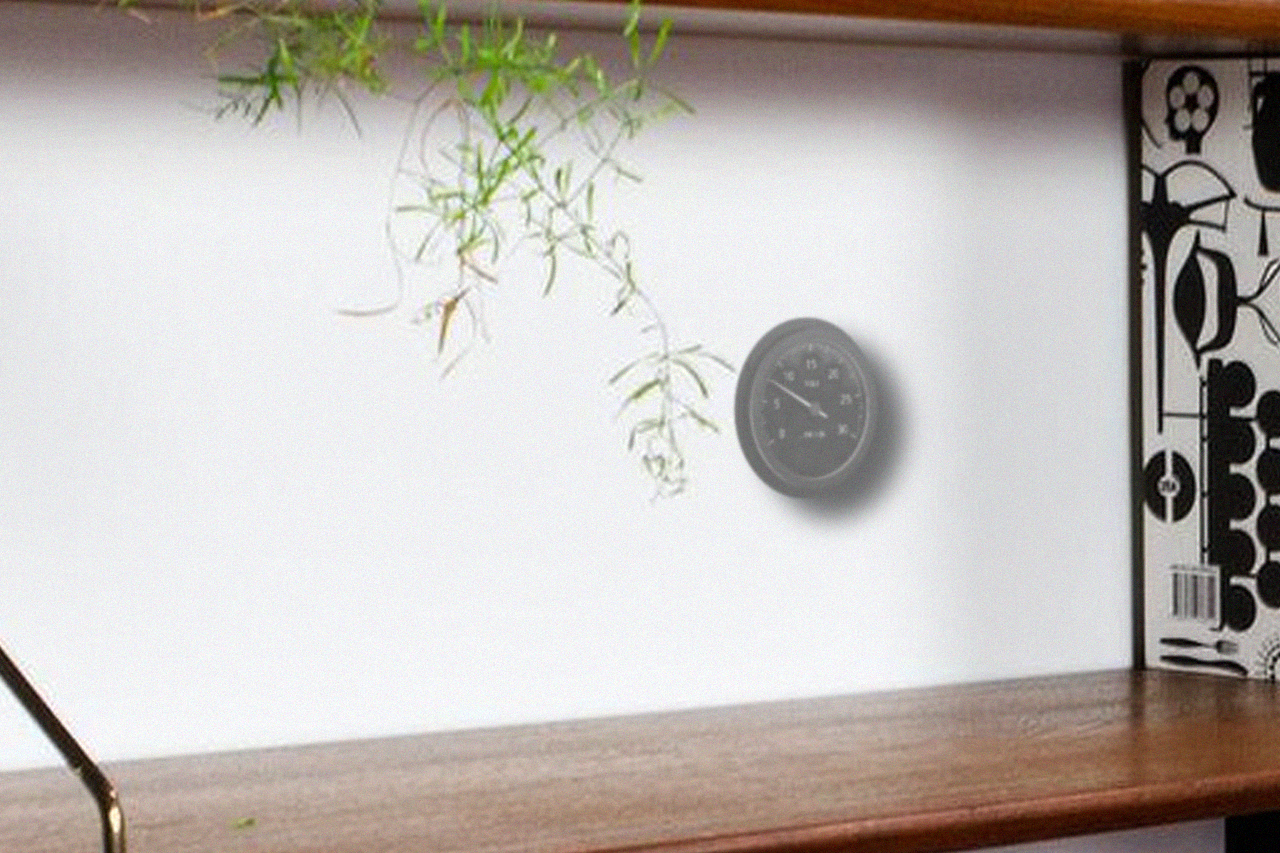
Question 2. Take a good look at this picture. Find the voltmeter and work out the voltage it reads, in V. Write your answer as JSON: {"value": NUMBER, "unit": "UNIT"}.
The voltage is {"value": 7.5, "unit": "V"}
